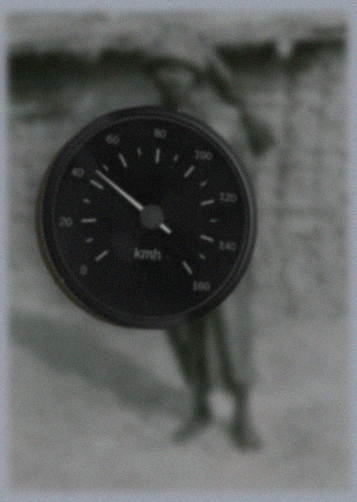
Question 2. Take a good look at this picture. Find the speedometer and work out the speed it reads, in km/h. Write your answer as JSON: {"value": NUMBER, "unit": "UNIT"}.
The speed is {"value": 45, "unit": "km/h"}
